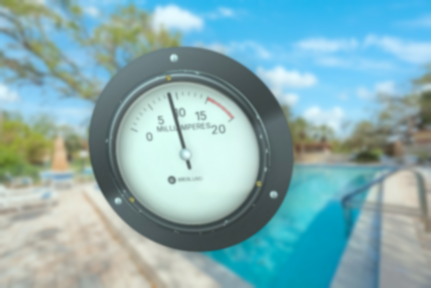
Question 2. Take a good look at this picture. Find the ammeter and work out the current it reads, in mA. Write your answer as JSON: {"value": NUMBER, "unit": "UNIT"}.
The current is {"value": 9, "unit": "mA"}
